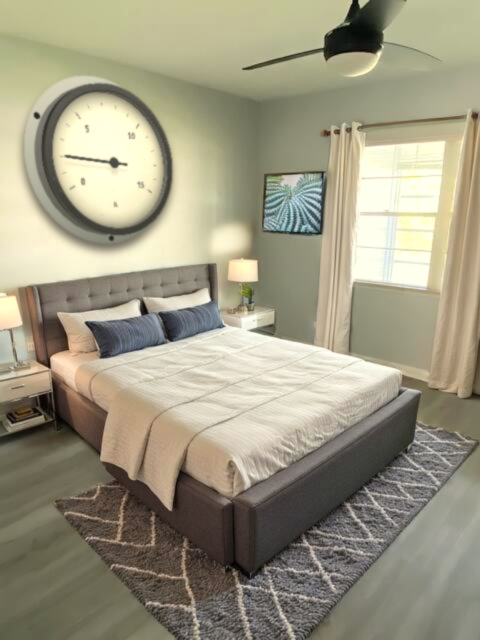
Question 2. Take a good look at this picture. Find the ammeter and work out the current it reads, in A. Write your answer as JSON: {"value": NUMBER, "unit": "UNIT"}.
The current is {"value": 2, "unit": "A"}
